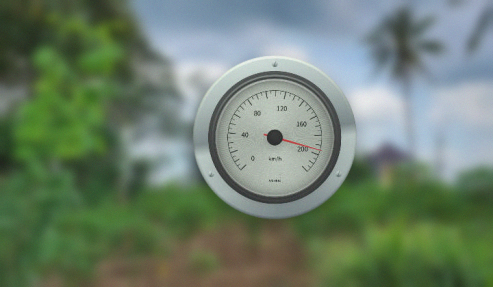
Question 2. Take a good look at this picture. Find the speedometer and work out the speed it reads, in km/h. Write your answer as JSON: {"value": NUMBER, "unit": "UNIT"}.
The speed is {"value": 195, "unit": "km/h"}
